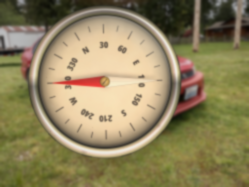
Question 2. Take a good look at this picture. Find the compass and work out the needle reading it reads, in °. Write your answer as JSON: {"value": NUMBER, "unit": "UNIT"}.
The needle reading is {"value": 300, "unit": "°"}
